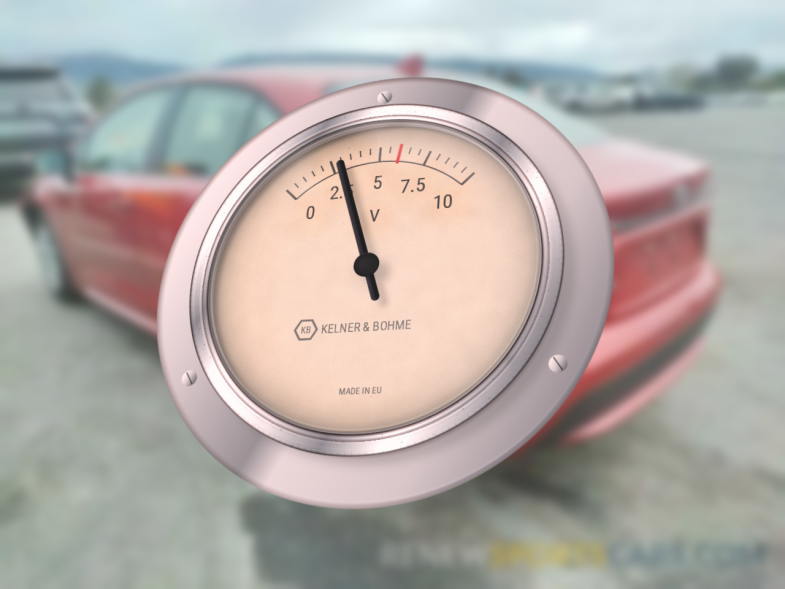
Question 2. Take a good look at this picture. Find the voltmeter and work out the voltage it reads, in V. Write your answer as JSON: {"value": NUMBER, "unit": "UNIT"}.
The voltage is {"value": 3, "unit": "V"}
